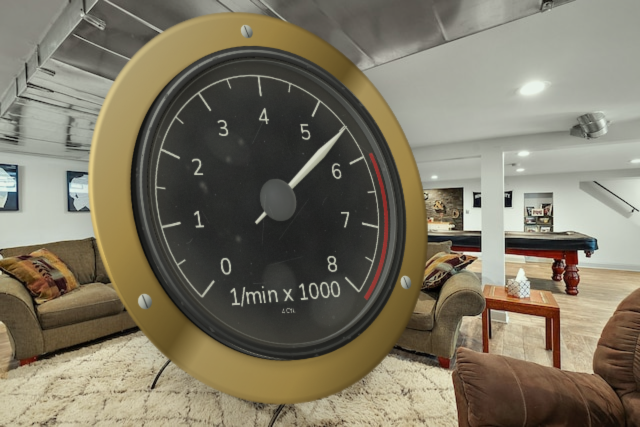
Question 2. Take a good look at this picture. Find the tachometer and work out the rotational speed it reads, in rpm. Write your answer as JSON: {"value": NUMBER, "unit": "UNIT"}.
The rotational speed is {"value": 5500, "unit": "rpm"}
